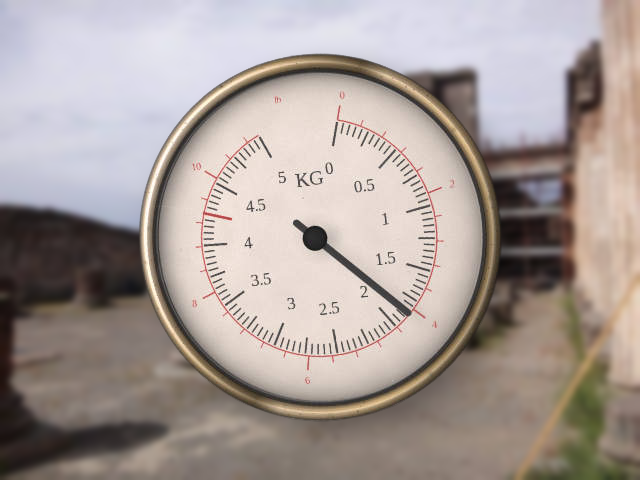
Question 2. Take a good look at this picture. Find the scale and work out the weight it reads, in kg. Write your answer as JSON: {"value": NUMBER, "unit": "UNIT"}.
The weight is {"value": 1.85, "unit": "kg"}
